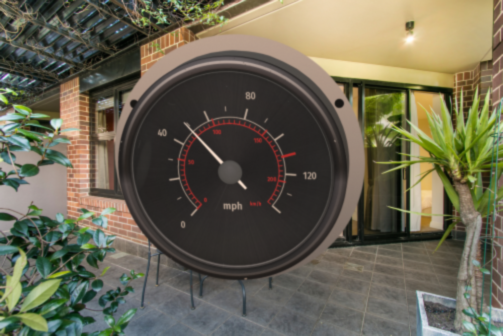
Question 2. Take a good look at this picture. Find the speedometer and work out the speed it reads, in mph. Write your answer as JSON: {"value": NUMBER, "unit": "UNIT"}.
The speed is {"value": 50, "unit": "mph"}
